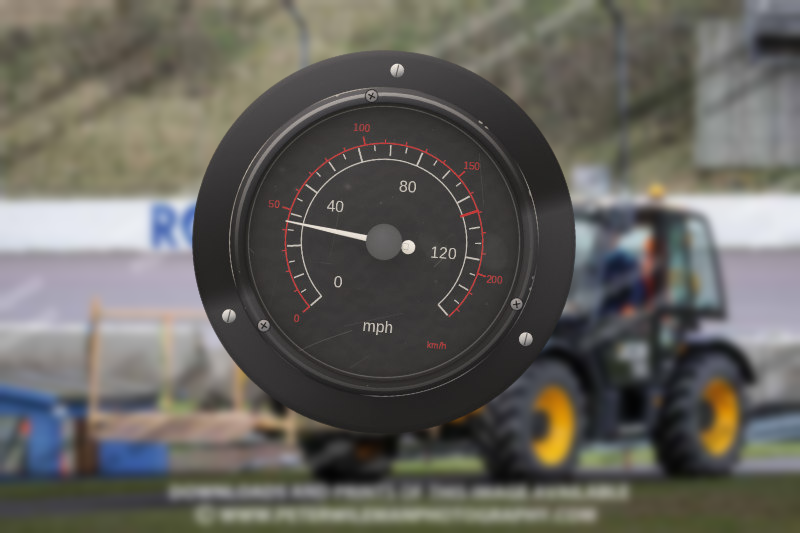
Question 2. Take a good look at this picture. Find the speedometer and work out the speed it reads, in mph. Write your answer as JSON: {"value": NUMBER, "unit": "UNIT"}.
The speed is {"value": 27.5, "unit": "mph"}
